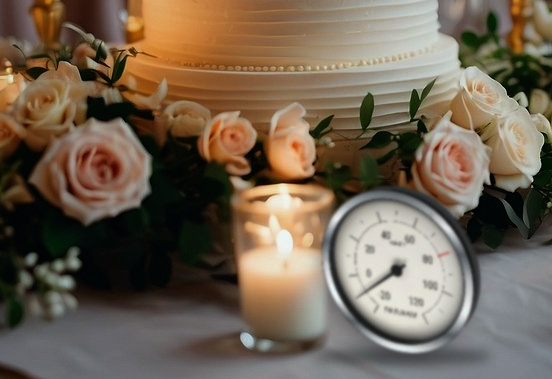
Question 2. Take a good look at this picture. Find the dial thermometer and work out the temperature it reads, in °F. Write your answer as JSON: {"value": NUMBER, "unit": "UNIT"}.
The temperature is {"value": -10, "unit": "°F"}
